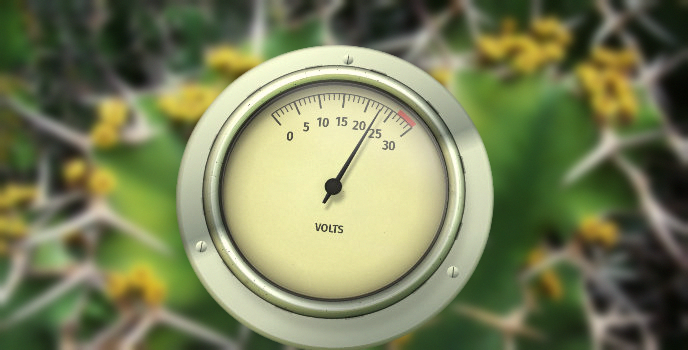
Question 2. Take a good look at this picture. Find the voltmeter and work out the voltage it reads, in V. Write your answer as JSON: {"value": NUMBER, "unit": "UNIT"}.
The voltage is {"value": 23, "unit": "V"}
